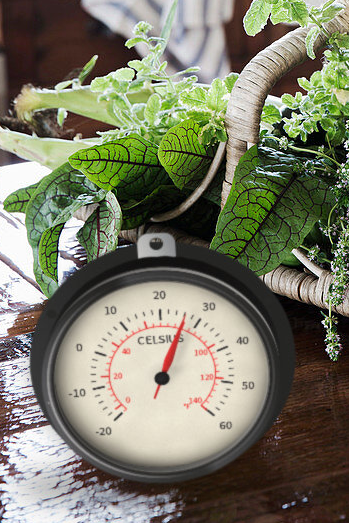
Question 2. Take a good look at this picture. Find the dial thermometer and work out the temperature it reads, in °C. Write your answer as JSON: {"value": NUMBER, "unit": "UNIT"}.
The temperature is {"value": 26, "unit": "°C"}
